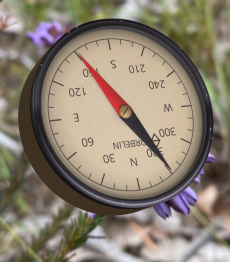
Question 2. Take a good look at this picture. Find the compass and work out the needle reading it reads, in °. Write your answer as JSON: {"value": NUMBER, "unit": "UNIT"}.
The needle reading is {"value": 150, "unit": "°"}
